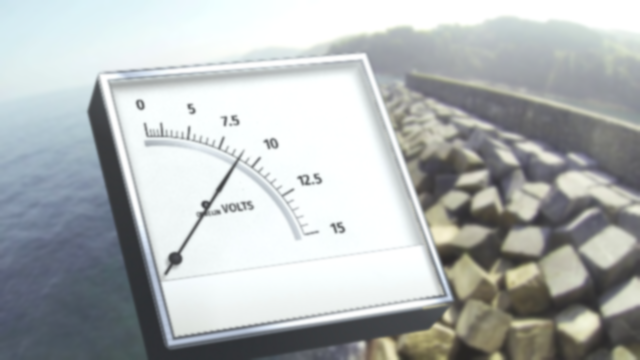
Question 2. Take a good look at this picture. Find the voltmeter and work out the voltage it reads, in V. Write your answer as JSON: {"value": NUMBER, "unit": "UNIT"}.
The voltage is {"value": 9, "unit": "V"}
